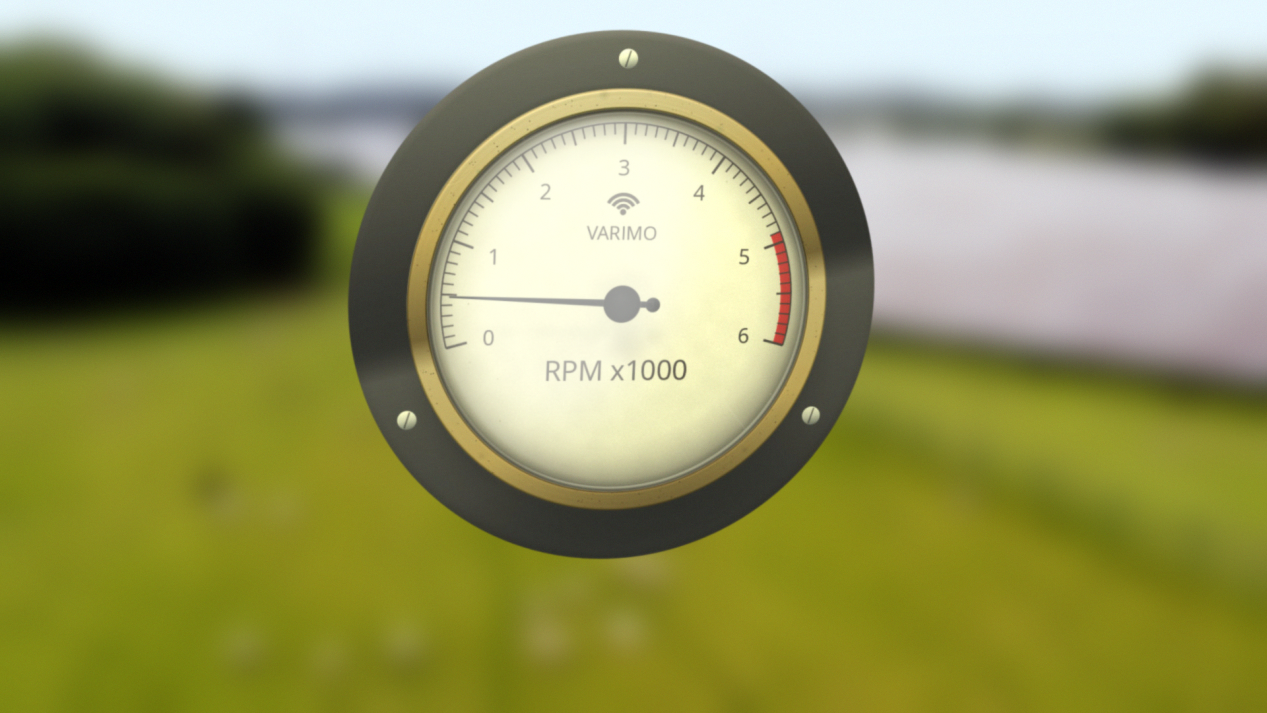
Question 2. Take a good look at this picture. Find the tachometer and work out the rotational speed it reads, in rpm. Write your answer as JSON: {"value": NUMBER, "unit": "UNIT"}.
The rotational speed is {"value": 500, "unit": "rpm"}
